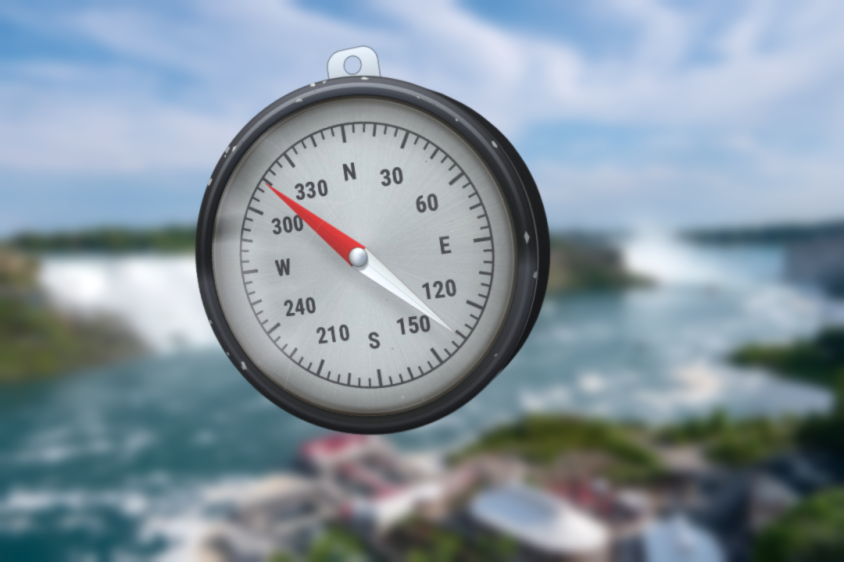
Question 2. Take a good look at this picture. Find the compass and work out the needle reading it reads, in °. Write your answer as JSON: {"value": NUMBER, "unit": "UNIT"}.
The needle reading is {"value": 315, "unit": "°"}
